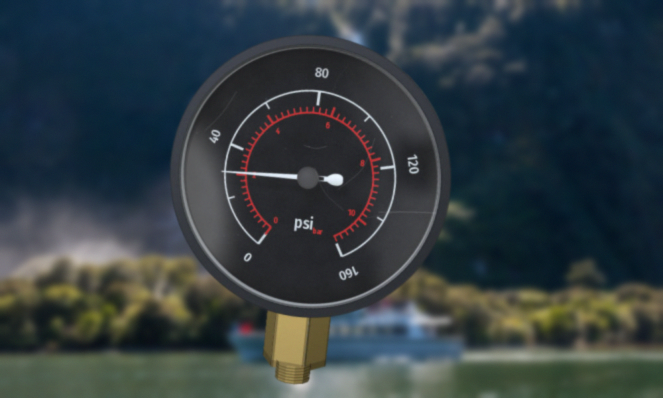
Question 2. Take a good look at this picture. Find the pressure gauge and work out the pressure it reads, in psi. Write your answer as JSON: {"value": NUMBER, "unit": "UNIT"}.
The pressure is {"value": 30, "unit": "psi"}
